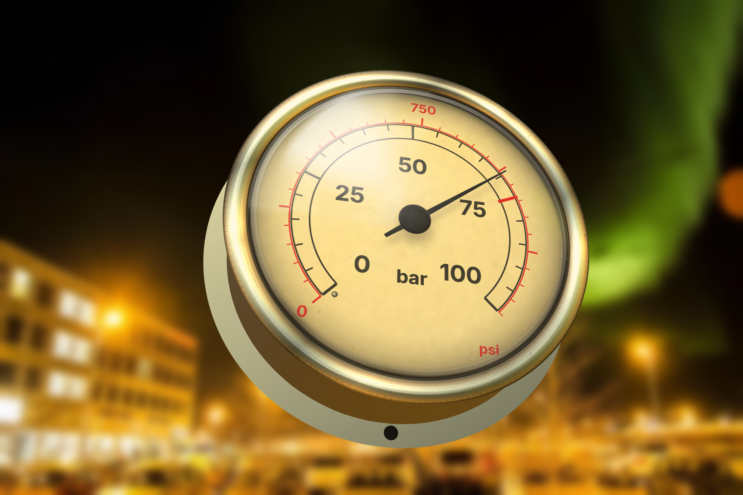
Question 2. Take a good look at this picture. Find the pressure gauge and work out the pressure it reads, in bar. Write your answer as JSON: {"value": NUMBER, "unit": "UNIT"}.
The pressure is {"value": 70, "unit": "bar"}
